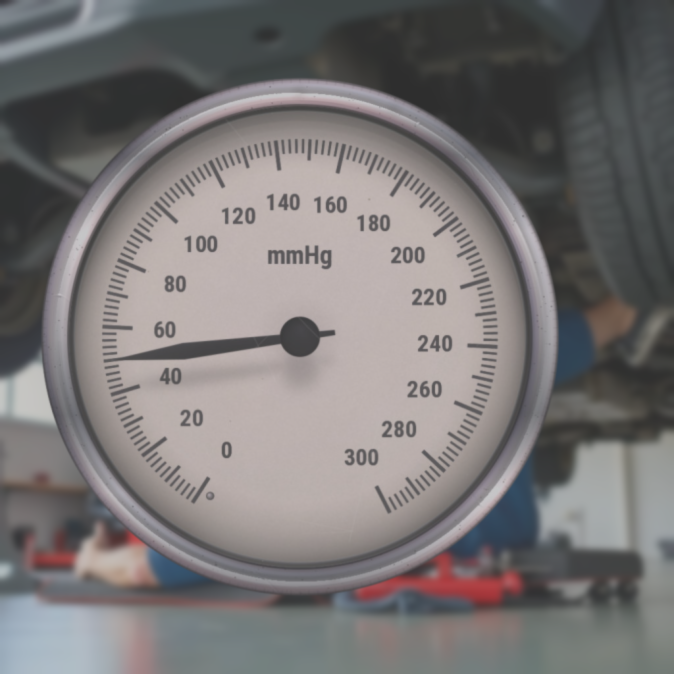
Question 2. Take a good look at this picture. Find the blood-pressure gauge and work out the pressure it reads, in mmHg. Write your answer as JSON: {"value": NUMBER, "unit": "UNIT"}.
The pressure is {"value": 50, "unit": "mmHg"}
